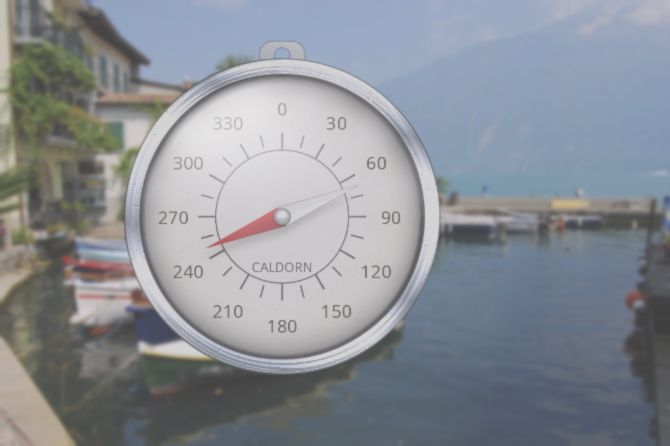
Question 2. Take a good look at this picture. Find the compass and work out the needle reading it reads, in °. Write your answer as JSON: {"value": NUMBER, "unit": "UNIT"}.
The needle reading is {"value": 247.5, "unit": "°"}
